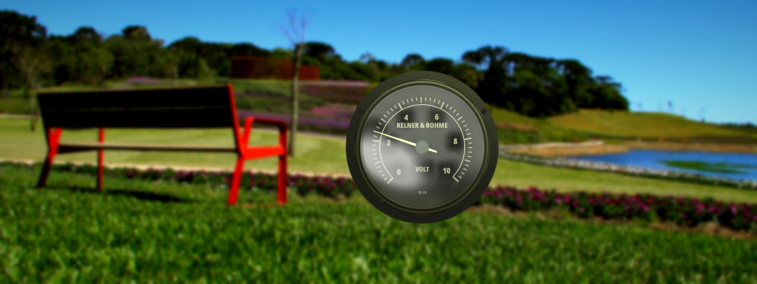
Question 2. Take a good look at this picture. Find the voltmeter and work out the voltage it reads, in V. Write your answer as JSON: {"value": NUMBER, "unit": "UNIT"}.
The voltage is {"value": 2.4, "unit": "V"}
